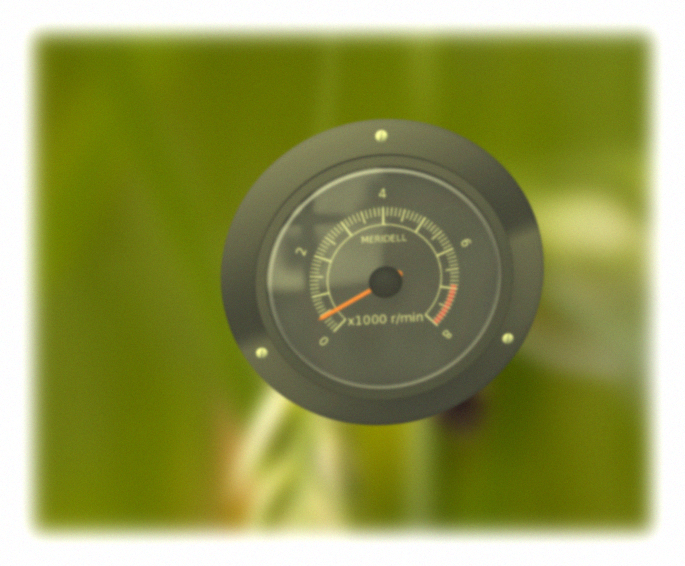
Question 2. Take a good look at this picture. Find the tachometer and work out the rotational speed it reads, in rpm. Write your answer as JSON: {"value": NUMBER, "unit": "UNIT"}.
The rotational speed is {"value": 500, "unit": "rpm"}
